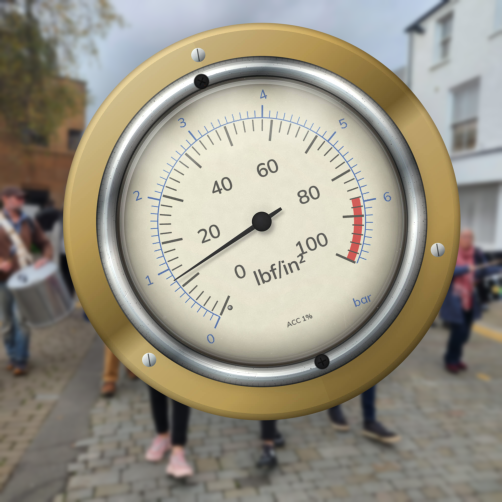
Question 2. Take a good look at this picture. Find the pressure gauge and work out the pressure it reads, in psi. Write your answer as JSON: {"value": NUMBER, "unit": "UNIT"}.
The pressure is {"value": 12, "unit": "psi"}
